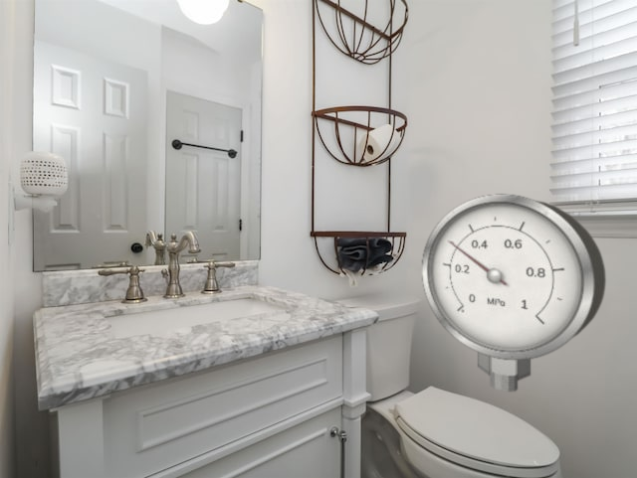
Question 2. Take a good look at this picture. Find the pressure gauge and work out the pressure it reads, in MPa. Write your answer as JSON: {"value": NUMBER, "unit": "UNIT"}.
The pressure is {"value": 0.3, "unit": "MPa"}
